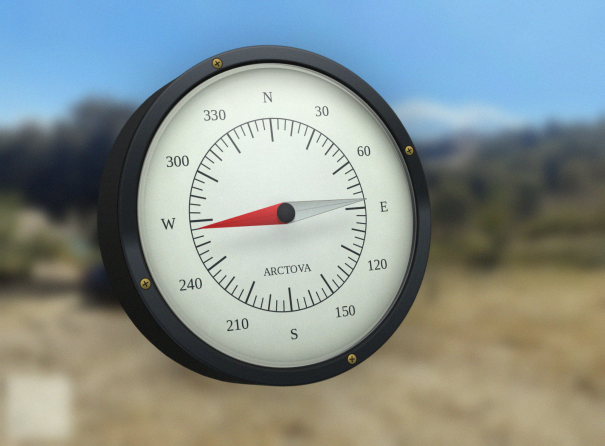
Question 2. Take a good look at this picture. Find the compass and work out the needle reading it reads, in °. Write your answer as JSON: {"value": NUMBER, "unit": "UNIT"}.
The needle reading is {"value": 265, "unit": "°"}
